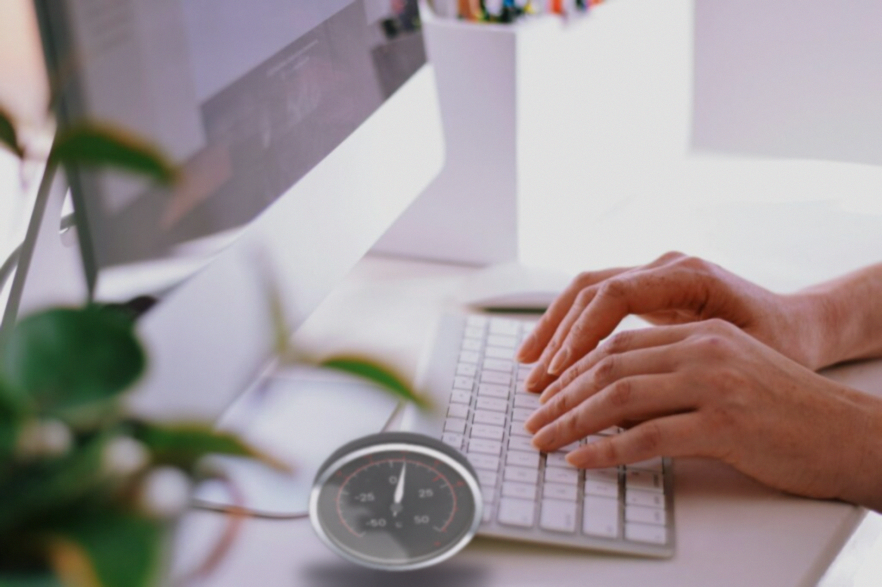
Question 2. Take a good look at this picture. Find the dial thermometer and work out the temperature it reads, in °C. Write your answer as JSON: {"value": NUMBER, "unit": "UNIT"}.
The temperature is {"value": 5, "unit": "°C"}
